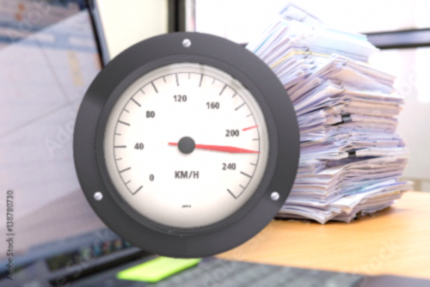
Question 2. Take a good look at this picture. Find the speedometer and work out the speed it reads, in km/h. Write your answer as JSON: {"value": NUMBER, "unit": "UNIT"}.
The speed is {"value": 220, "unit": "km/h"}
